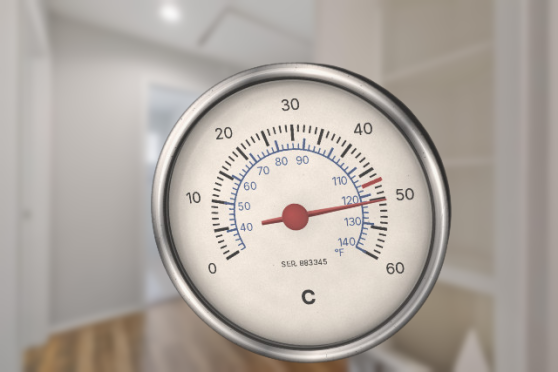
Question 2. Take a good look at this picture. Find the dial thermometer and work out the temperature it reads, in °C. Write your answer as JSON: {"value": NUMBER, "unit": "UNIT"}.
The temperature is {"value": 50, "unit": "°C"}
